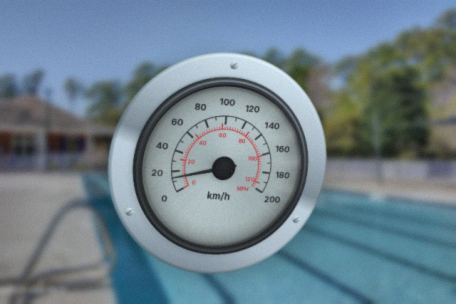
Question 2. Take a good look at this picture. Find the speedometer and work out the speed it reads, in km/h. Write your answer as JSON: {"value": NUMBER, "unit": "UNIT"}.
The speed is {"value": 15, "unit": "km/h"}
